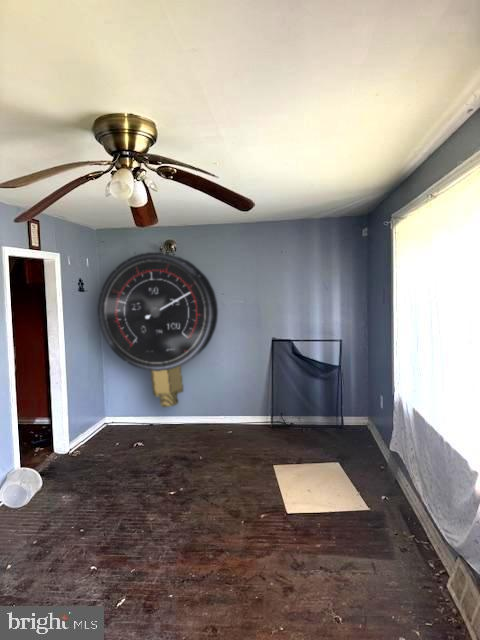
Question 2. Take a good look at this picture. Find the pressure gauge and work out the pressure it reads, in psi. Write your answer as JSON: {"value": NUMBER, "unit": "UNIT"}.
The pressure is {"value": 75, "unit": "psi"}
